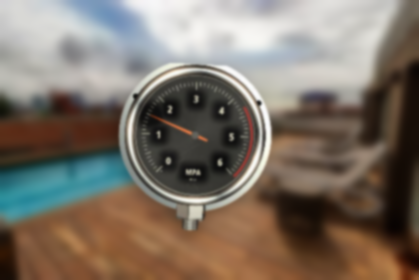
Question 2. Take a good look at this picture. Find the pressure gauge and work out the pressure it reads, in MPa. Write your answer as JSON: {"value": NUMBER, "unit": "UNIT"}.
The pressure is {"value": 1.5, "unit": "MPa"}
